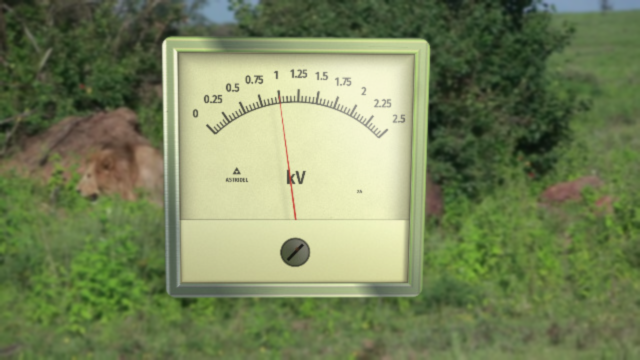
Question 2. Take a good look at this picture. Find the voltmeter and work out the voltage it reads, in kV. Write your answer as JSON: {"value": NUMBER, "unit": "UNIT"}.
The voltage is {"value": 1, "unit": "kV"}
